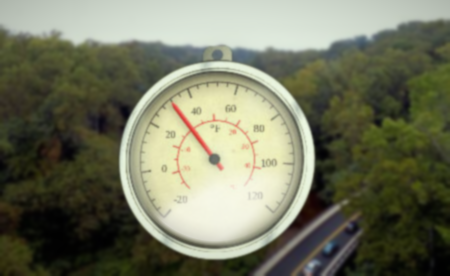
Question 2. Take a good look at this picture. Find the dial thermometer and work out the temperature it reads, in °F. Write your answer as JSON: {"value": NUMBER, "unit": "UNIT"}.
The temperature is {"value": 32, "unit": "°F"}
